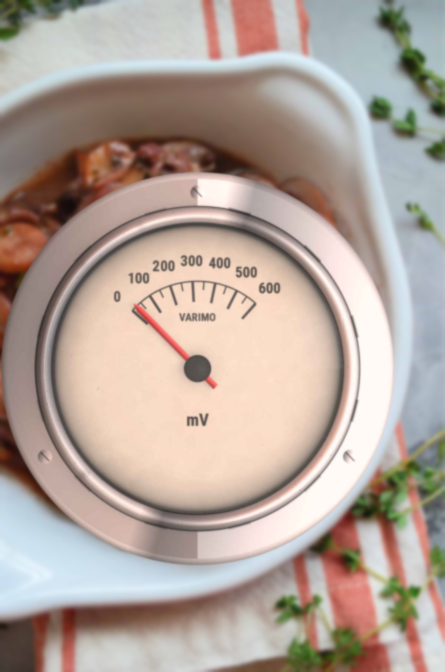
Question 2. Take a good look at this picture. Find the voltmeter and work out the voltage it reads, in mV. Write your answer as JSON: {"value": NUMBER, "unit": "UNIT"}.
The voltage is {"value": 25, "unit": "mV"}
